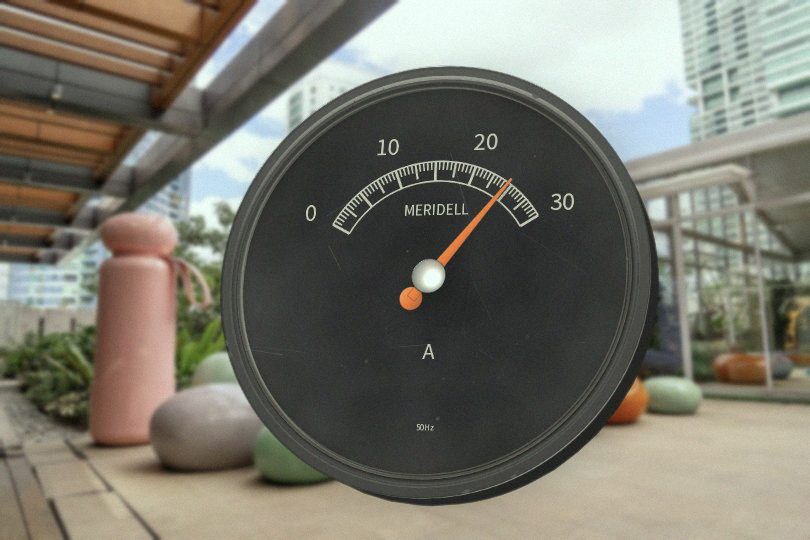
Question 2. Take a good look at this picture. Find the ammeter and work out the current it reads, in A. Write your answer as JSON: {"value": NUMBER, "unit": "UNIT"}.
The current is {"value": 25, "unit": "A"}
